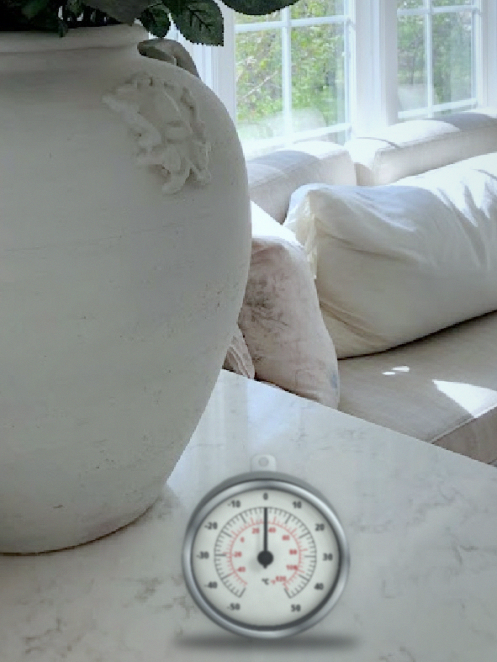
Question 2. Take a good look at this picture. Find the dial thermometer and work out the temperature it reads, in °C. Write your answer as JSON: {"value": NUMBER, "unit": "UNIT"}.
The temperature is {"value": 0, "unit": "°C"}
